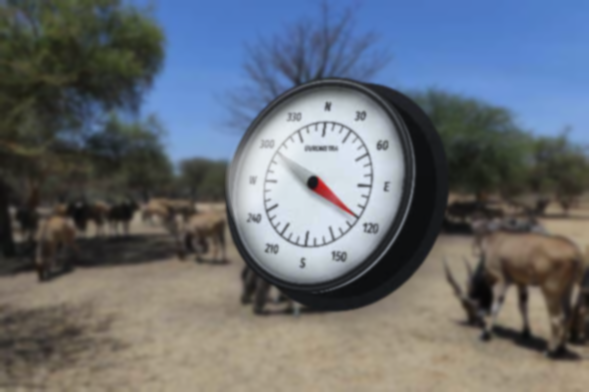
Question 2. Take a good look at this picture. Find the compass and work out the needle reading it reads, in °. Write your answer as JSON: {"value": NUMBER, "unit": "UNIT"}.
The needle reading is {"value": 120, "unit": "°"}
